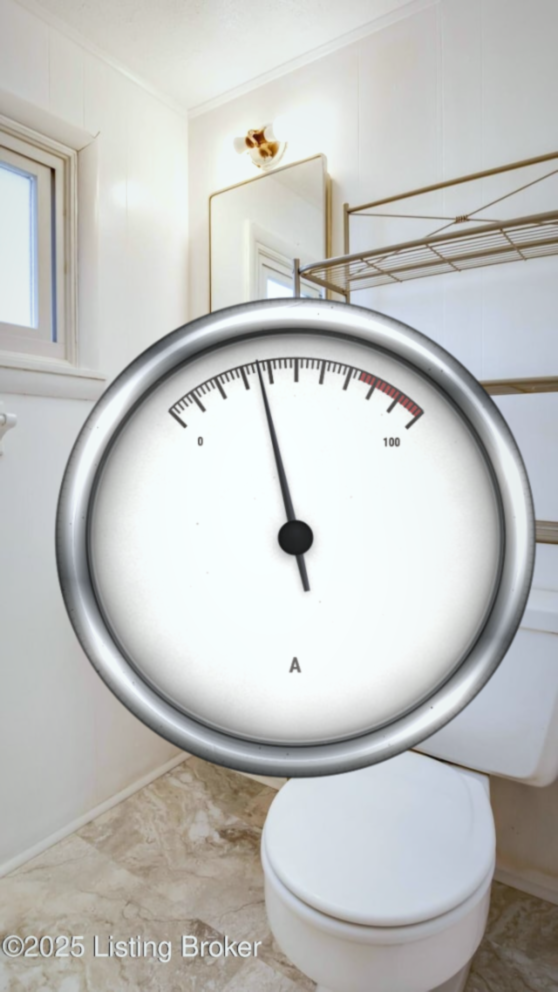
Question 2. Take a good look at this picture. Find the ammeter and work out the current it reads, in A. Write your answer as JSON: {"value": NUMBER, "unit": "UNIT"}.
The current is {"value": 36, "unit": "A"}
